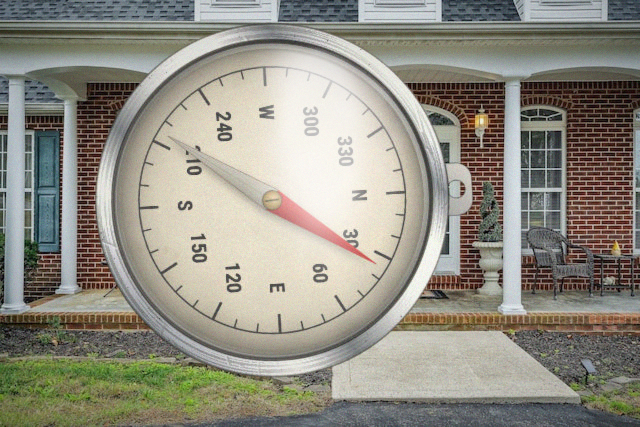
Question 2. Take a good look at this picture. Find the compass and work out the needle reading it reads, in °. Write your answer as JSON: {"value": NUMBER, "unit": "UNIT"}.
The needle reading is {"value": 35, "unit": "°"}
